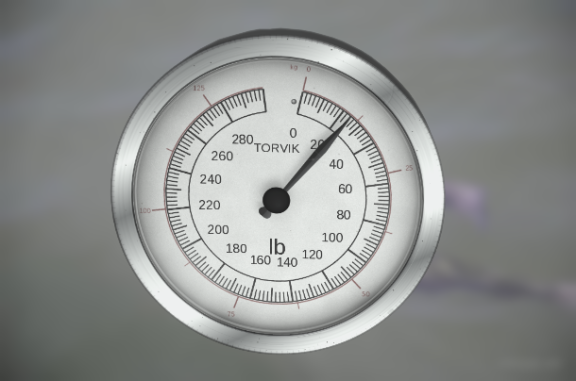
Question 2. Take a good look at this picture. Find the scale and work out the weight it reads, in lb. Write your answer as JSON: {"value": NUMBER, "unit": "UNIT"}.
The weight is {"value": 24, "unit": "lb"}
